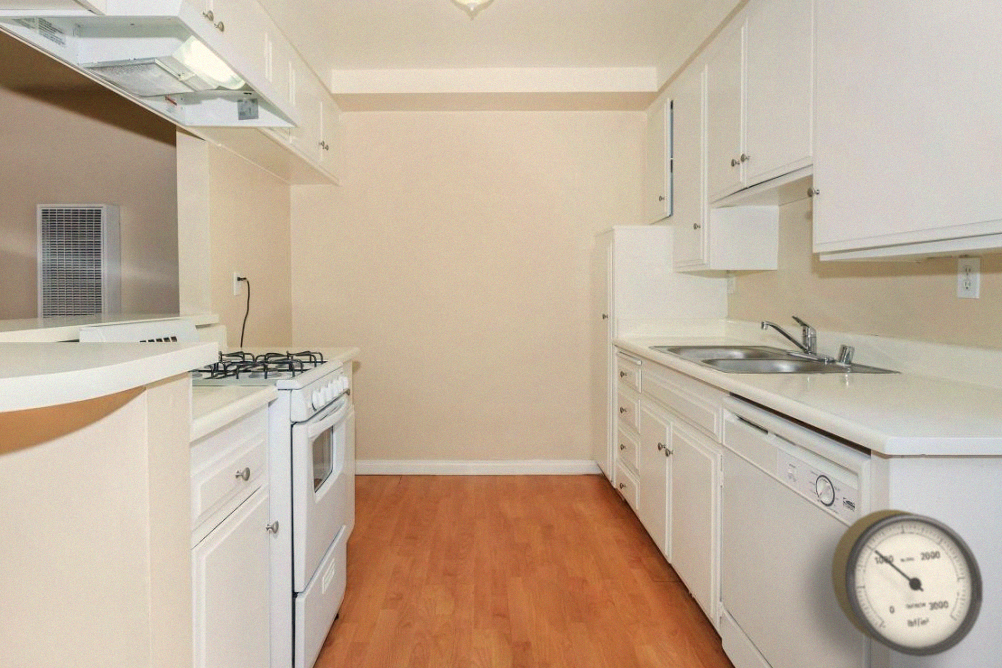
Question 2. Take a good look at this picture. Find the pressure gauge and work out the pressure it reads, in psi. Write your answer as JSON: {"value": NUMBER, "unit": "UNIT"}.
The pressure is {"value": 1000, "unit": "psi"}
